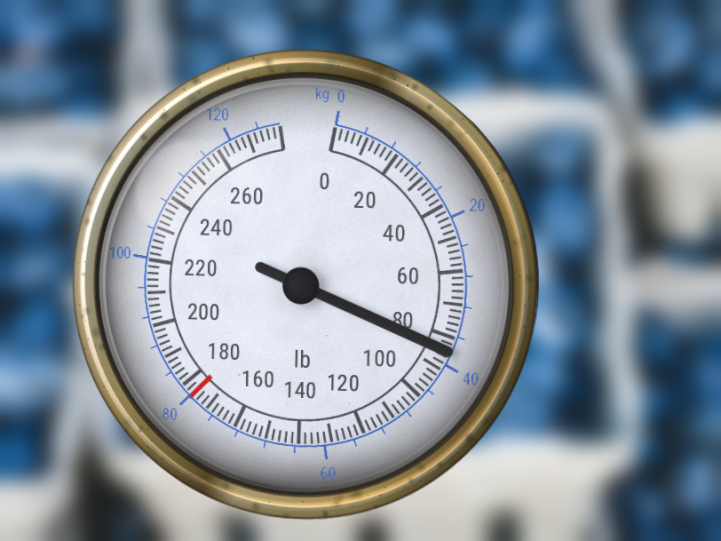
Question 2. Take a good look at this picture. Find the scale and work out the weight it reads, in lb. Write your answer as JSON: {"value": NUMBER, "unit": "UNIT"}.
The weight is {"value": 84, "unit": "lb"}
